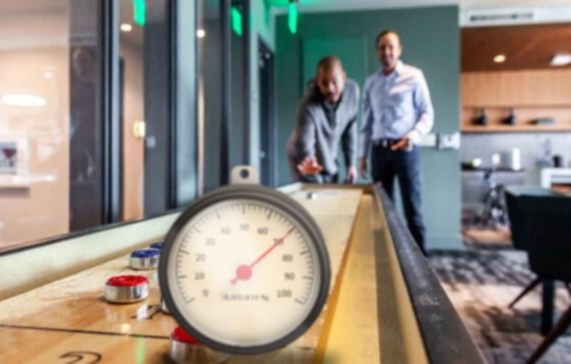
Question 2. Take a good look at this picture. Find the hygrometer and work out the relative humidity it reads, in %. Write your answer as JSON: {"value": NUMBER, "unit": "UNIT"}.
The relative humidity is {"value": 70, "unit": "%"}
